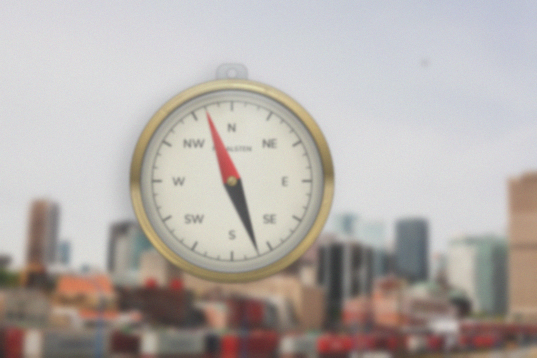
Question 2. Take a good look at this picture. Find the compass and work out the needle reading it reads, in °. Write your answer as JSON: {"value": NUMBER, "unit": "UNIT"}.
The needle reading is {"value": 340, "unit": "°"}
